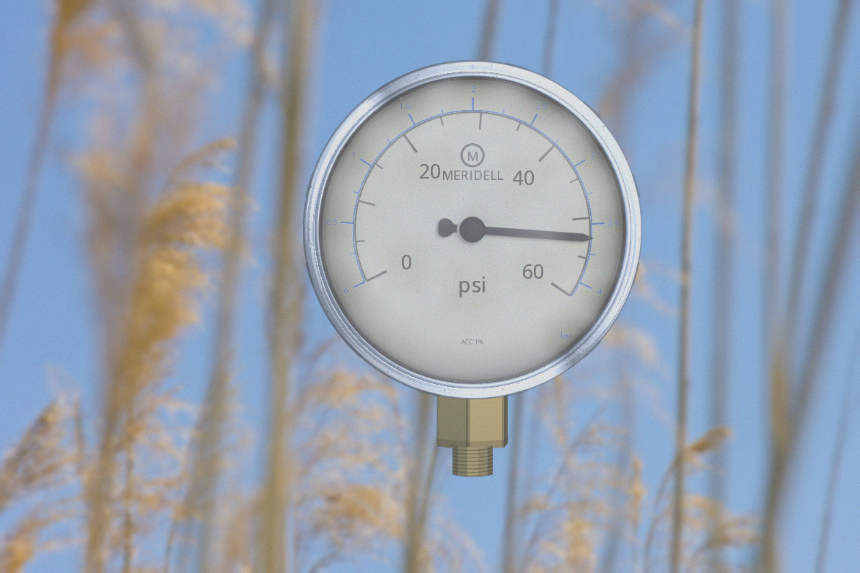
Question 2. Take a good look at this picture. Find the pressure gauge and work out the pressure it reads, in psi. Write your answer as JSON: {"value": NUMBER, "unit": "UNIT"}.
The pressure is {"value": 52.5, "unit": "psi"}
